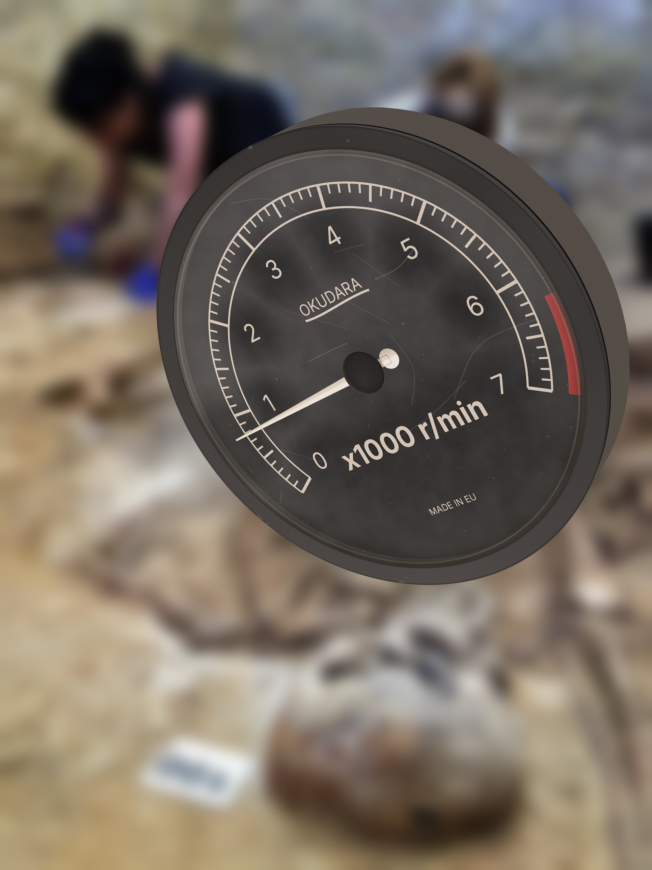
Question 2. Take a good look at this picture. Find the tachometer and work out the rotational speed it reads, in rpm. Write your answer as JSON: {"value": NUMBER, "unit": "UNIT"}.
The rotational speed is {"value": 800, "unit": "rpm"}
